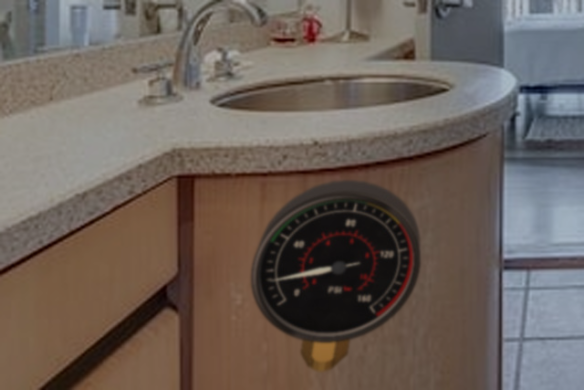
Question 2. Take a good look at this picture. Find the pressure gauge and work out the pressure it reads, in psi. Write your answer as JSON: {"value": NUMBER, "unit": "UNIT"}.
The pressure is {"value": 15, "unit": "psi"}
